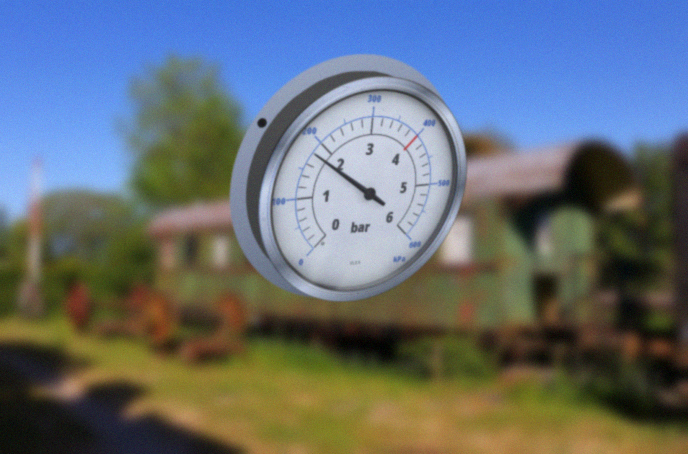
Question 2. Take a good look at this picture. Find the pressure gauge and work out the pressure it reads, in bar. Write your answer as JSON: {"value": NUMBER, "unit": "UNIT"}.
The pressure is {"value": 1.8, "unit": "bar"}
